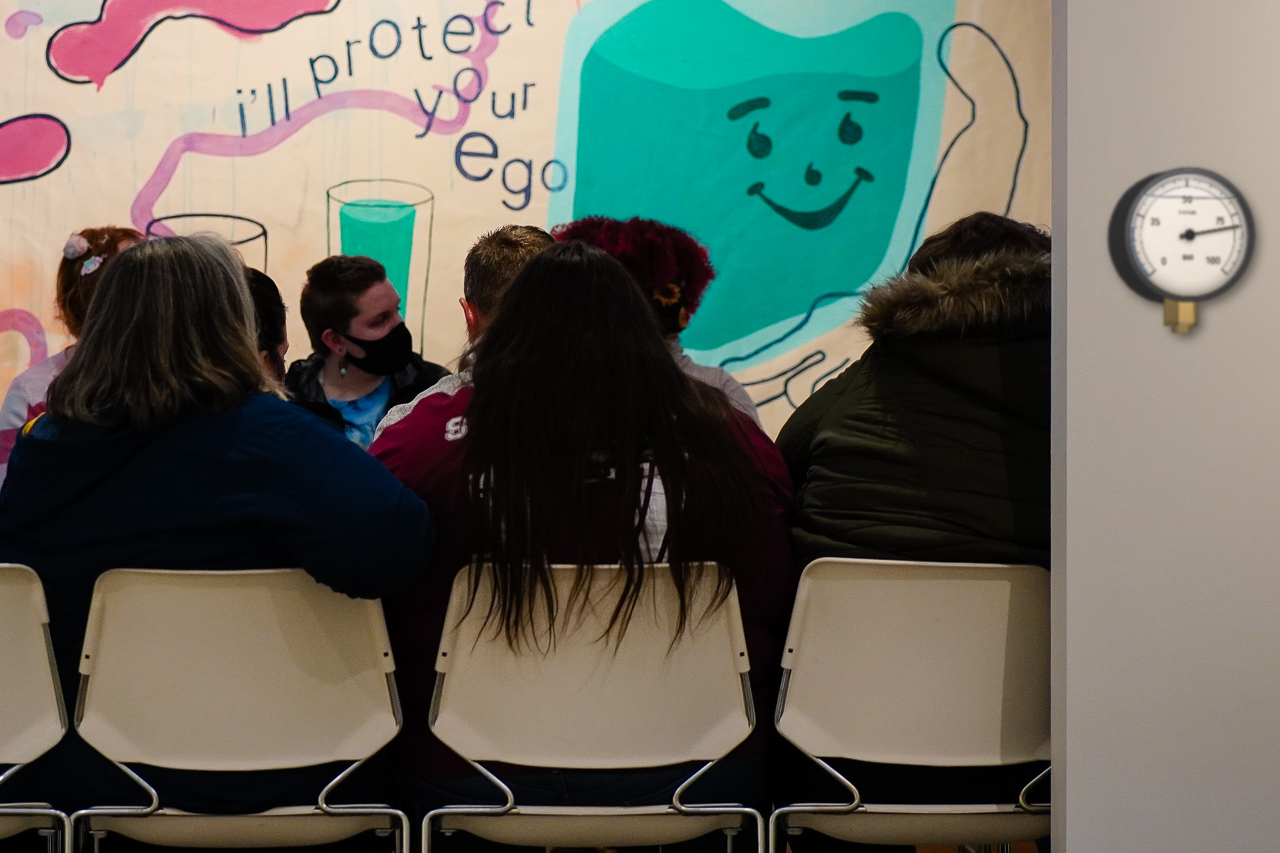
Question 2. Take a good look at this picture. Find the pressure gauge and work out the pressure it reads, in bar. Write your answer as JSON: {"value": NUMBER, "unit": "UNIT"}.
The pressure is {"value": 80, "unit": "bar"}
